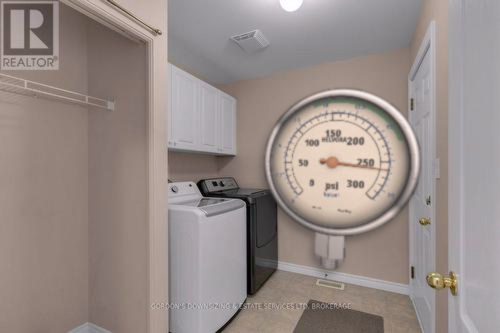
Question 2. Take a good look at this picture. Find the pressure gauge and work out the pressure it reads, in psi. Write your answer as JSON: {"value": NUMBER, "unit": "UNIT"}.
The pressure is {"value": 260, "unit": "psi"}
